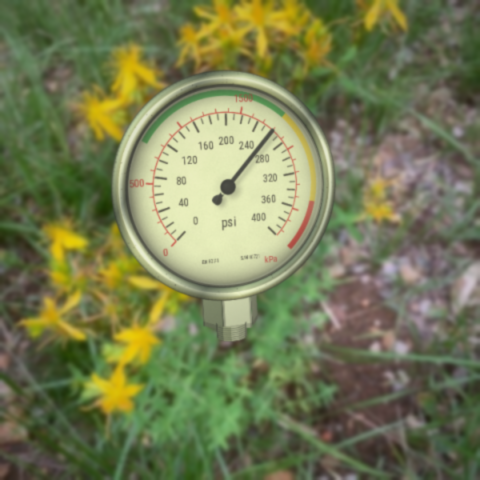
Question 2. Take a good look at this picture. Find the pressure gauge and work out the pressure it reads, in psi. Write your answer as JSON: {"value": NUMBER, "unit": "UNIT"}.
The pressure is {"value": 260, "unit": "psi"}
